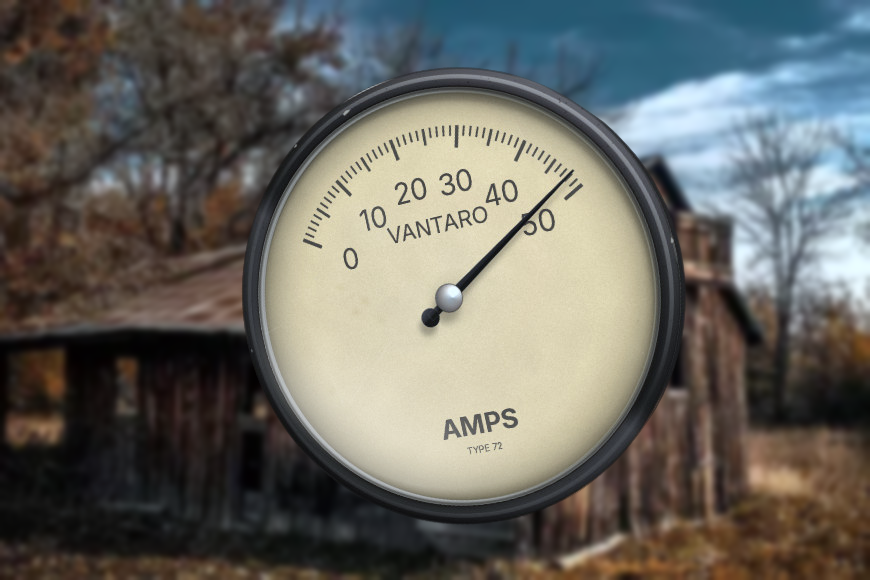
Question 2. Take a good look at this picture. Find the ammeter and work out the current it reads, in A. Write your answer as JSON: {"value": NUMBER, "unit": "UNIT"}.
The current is {"value": 48, "unit": "A"}
